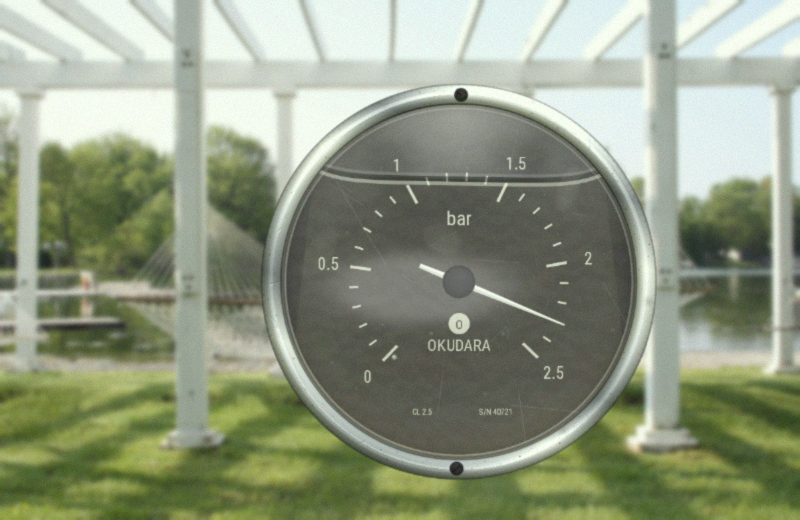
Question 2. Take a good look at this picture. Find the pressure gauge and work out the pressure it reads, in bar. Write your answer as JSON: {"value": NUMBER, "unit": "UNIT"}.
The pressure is {"value": 2.3, "unit": "bar"}
